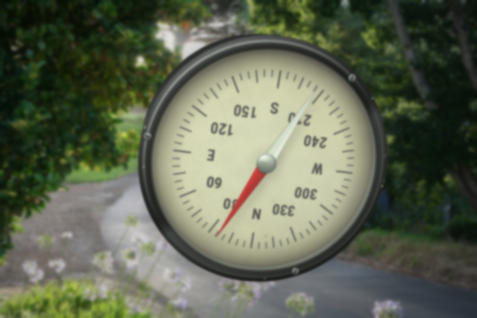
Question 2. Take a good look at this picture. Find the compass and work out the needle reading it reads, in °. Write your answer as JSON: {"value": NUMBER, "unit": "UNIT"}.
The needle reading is {"value": 25, "unit": "°"}
